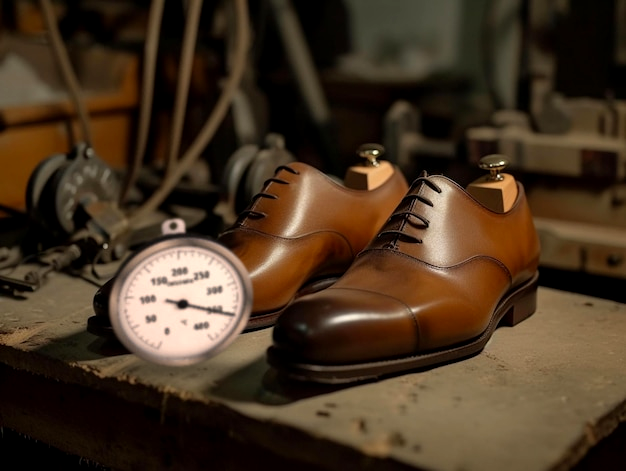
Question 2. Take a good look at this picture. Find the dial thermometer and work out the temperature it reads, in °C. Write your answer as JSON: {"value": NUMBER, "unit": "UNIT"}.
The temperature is {"value": 350, "unit": "°C"}
